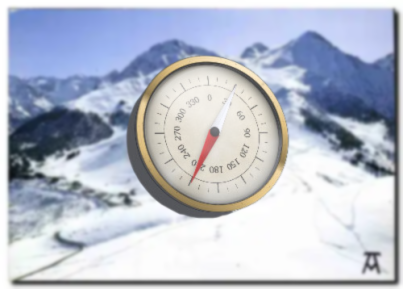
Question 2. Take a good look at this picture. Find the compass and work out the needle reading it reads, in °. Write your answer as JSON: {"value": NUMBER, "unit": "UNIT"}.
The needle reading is {"value": 210, "unit": "°"}
